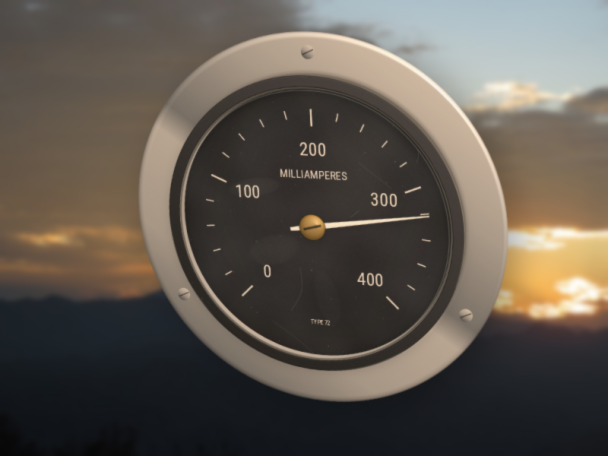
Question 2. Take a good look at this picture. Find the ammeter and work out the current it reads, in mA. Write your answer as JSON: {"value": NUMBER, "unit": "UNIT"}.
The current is {"value": 320, "unit": "mA"}
